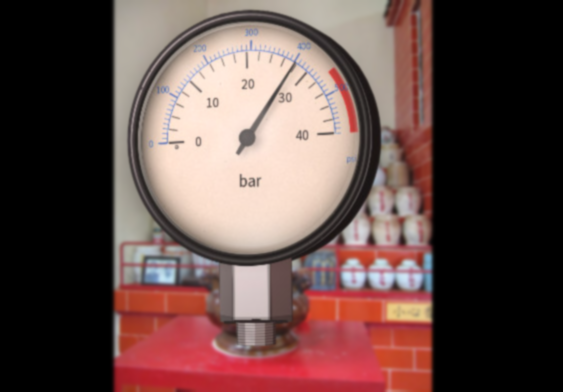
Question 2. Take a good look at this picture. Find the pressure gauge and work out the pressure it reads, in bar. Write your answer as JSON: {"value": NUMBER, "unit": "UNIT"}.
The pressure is {"value": 28, "unit": "bar"}
